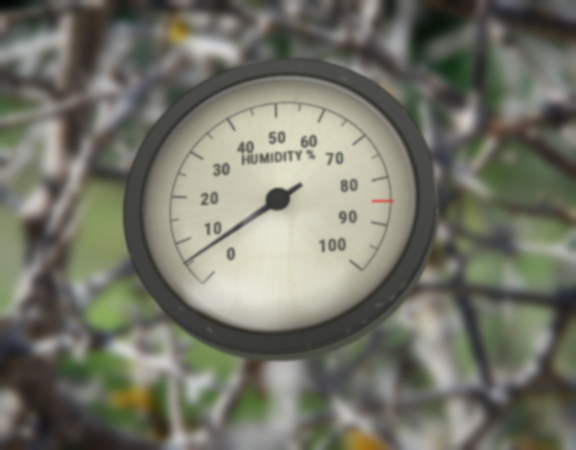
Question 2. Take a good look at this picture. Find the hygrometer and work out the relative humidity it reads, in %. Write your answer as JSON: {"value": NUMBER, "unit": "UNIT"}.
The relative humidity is {"value": 5, "unit": "%"}
